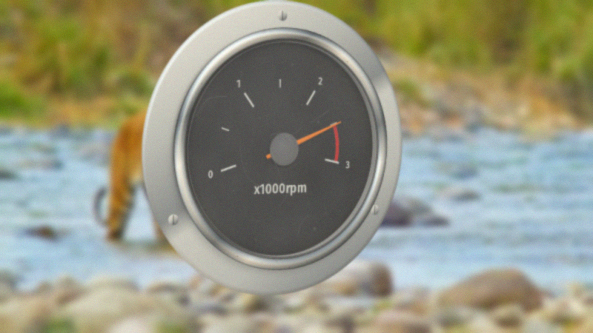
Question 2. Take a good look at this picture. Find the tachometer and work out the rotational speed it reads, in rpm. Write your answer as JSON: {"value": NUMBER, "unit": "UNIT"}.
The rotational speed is {"value": 2500, "unit": "rpm"}
